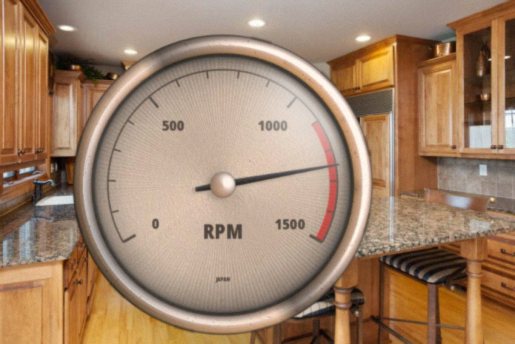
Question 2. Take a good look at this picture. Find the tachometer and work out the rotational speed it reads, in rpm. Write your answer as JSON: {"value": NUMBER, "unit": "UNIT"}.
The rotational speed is {"value": 1250, "unit": "rpm"}
